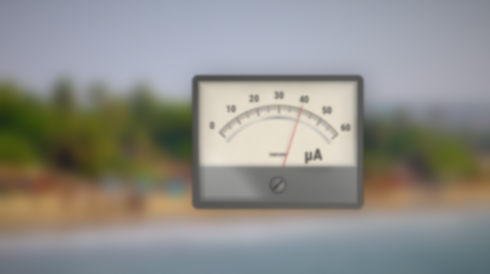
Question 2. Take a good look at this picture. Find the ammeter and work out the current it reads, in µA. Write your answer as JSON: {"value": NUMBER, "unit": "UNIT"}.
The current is {"value": 40, "unit": "µA"}
